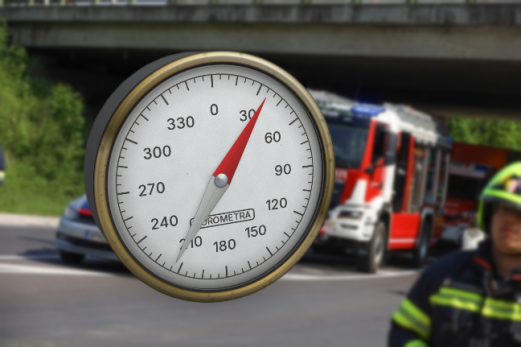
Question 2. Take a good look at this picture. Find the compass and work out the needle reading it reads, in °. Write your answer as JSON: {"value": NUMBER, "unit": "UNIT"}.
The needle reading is {"value": 35, "unit": "°"}
